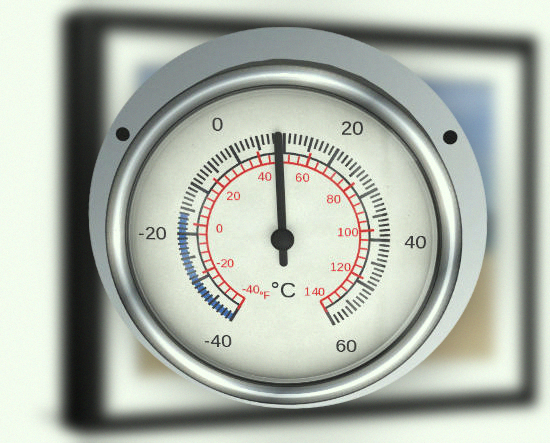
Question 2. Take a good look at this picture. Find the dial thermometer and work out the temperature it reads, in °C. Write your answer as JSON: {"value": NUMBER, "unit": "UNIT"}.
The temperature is {"value": 9, "unit": "°C"}
